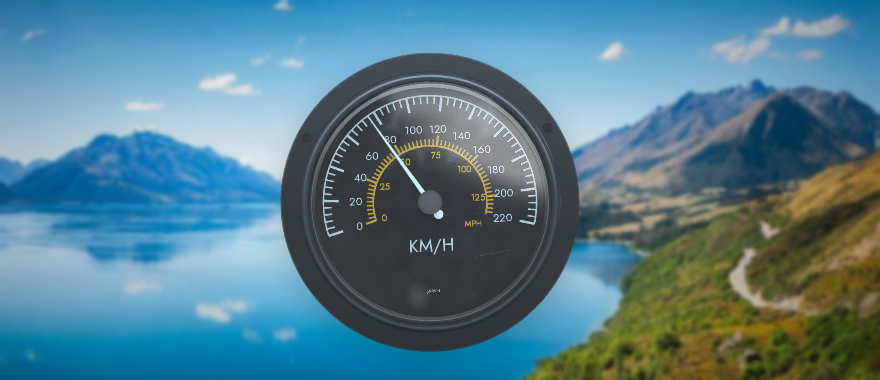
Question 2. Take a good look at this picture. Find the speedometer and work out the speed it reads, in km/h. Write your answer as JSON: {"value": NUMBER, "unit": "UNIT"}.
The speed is {"value": 76, "unit": "km/h"}
